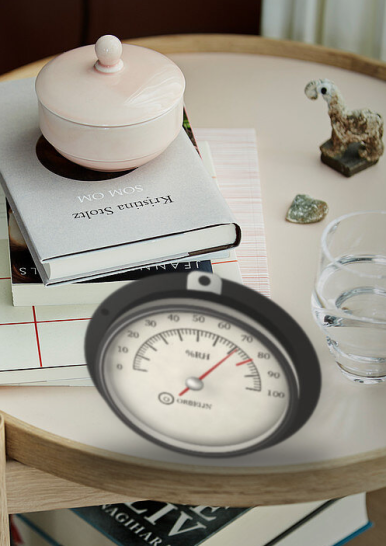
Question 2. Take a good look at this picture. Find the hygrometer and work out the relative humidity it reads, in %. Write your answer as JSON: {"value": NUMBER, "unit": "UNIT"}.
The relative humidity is {"value": 70, "unit": "%"}
